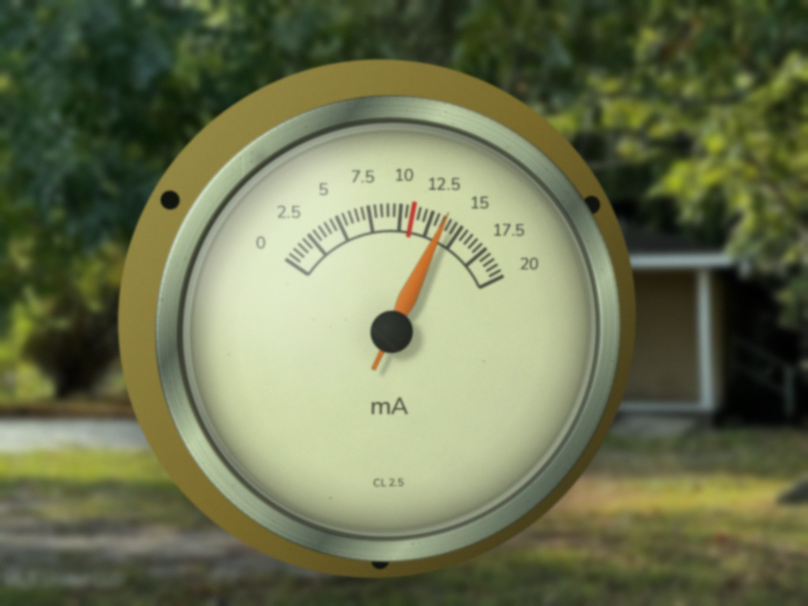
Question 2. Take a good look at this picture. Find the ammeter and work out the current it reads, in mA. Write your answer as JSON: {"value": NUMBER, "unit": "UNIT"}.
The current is {"value": 13.5, "unit": "mA"}
